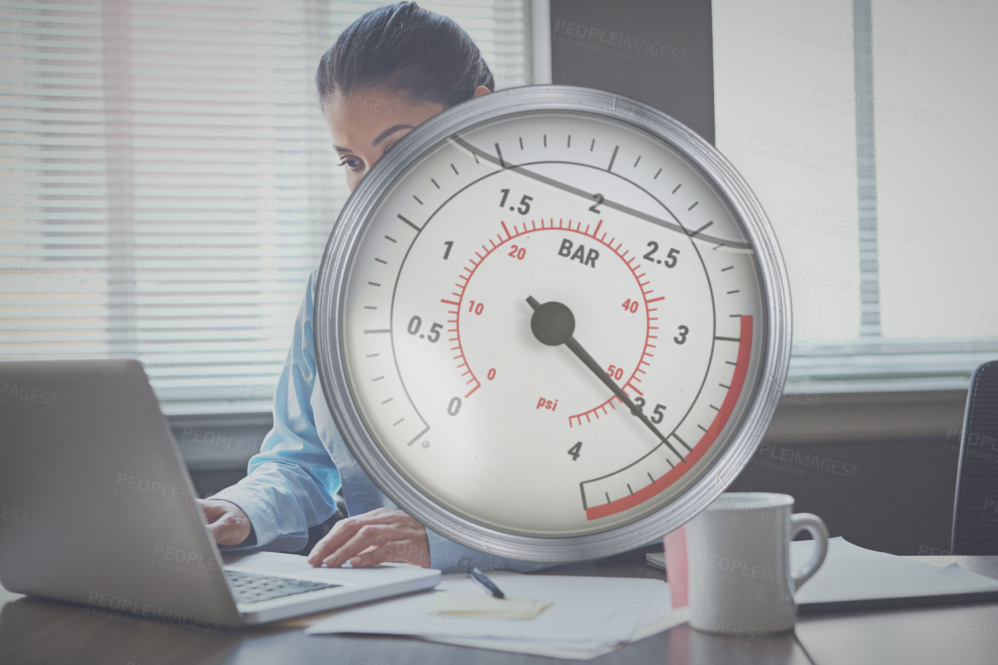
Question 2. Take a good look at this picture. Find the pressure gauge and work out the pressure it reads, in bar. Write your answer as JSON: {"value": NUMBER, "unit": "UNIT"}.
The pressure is {"value": 3.55, "unit": "bar"}
